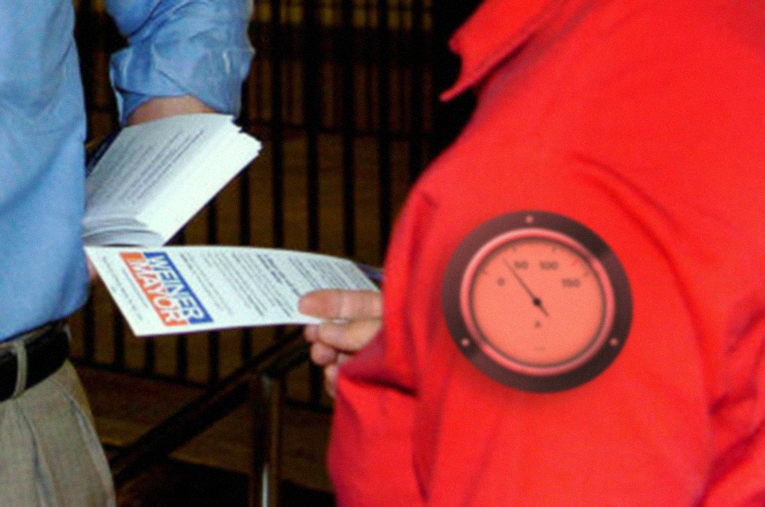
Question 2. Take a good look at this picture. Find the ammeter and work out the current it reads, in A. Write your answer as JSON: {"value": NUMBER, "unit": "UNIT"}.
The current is {"value": 30, "unit": "A"}
